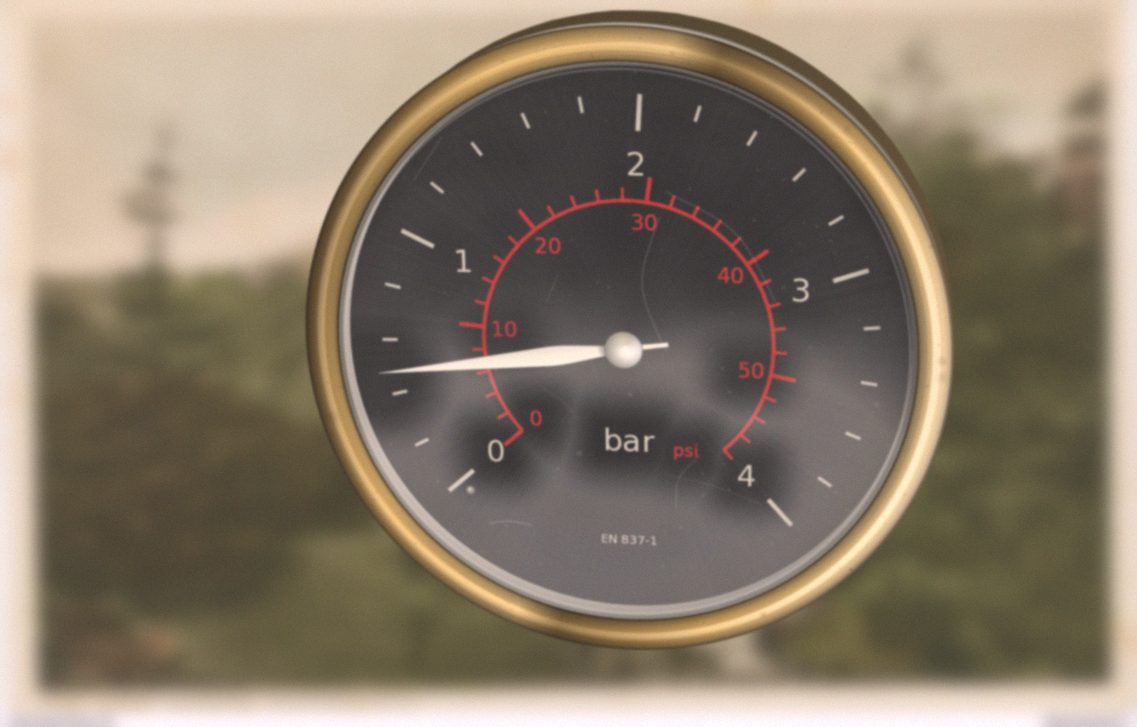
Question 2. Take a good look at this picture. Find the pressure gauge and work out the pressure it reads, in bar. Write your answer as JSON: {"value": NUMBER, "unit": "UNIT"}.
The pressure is {"value": 0.5, "unit": "bar"}
